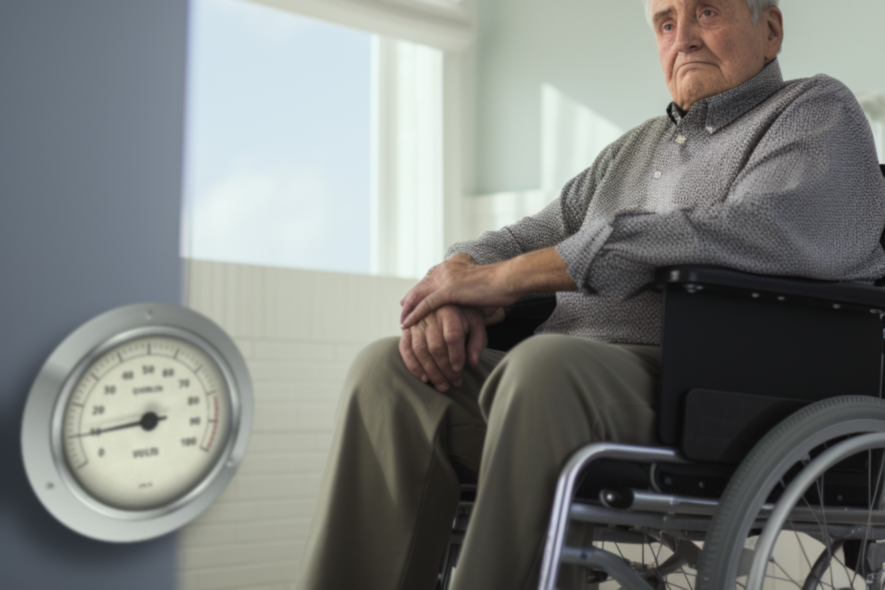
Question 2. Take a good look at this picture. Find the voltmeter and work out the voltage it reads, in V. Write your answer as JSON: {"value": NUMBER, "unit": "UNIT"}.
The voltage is {"value": 10, "unit": "V"}
